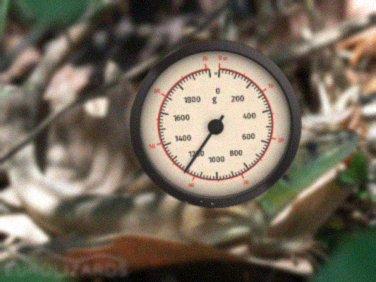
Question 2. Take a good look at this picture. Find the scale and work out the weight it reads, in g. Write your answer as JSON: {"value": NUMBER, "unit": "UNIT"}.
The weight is {"value": 1200, "unit": "g"}
